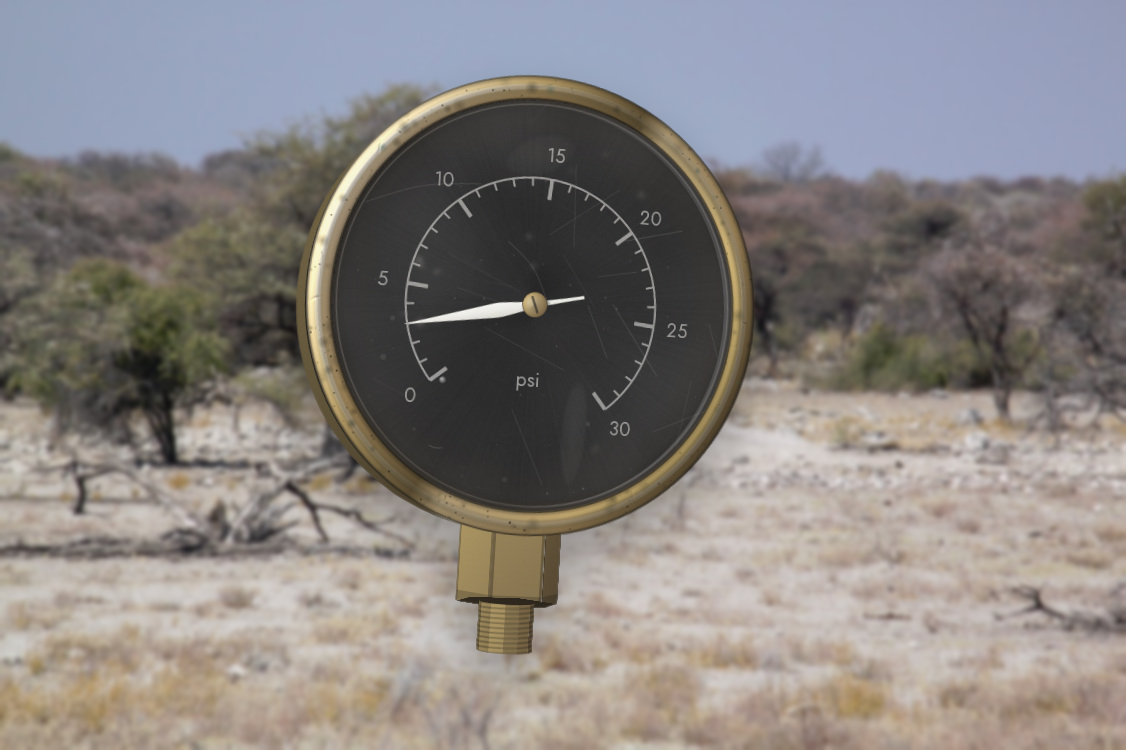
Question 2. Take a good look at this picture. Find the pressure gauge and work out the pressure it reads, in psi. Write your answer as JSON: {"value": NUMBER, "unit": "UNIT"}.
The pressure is {"value": 3, "unit": "psi"}
